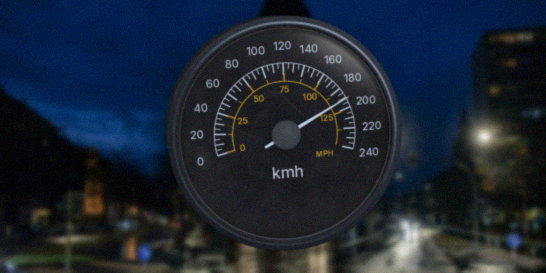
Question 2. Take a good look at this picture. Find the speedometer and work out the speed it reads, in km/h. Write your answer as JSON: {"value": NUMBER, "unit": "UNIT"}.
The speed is {"value": 190, "unit": "km/h"}
